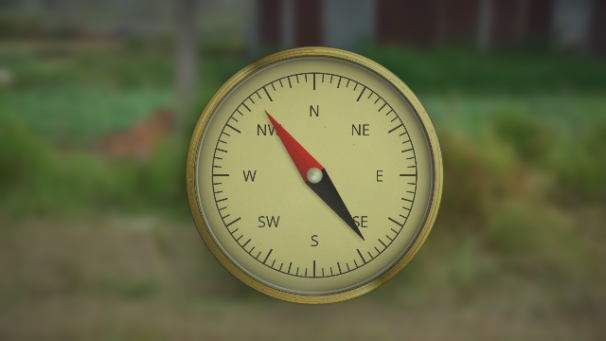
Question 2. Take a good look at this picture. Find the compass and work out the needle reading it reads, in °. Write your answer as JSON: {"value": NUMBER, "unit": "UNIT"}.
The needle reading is {"value": 322.5, "unit": "°"}
